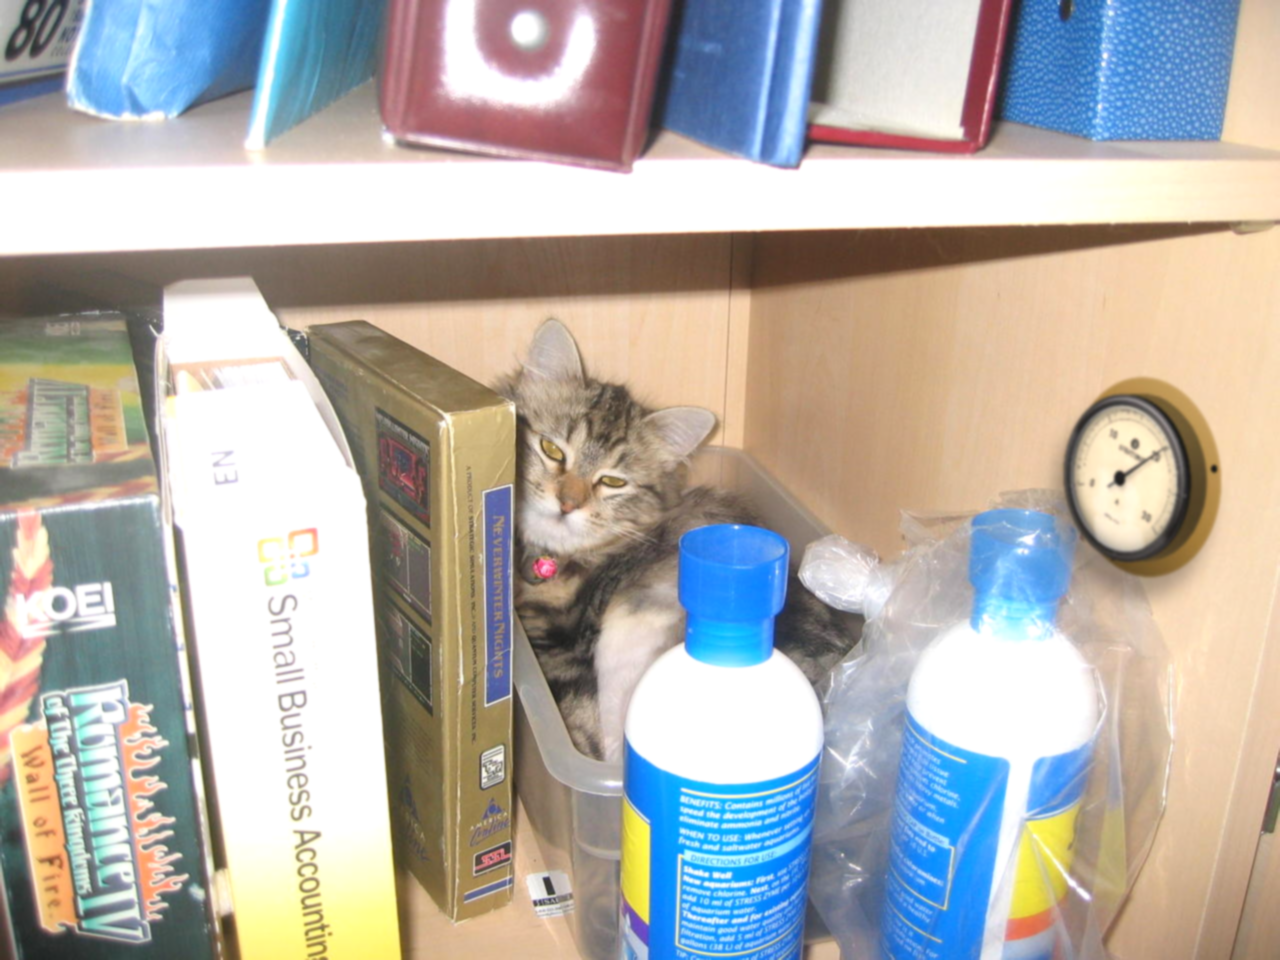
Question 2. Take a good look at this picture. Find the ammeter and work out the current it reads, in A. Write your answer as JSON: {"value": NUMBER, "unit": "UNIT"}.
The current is {"value": 20, "unit": "A"}
